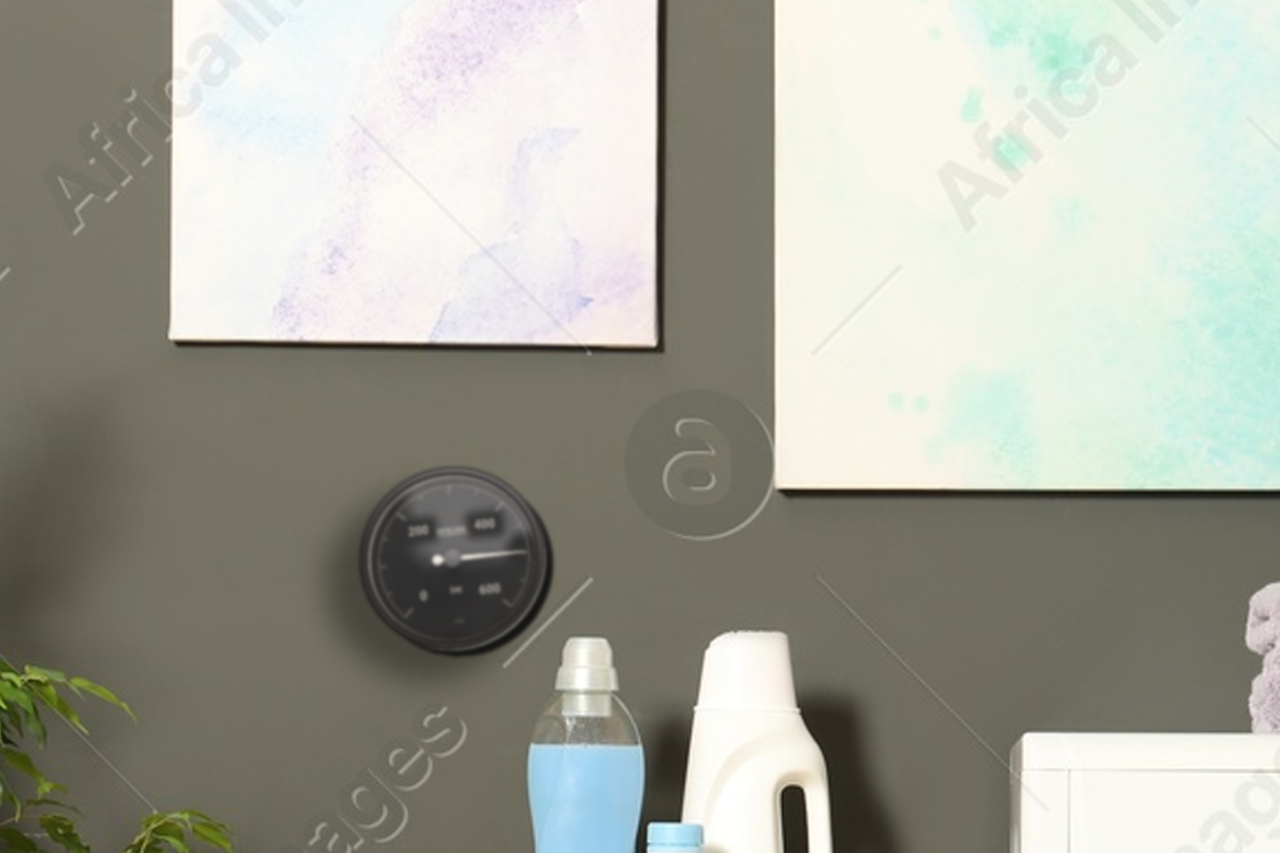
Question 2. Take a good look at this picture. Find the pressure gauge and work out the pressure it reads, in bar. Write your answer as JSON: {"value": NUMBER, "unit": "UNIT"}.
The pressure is {"value": 500, "unit": "bar"}
